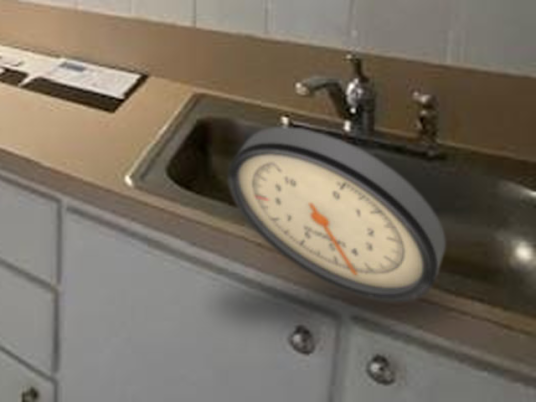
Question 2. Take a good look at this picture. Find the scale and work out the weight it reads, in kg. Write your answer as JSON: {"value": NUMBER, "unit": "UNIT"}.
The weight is {"value": 4.5, "unit": "kg"}
